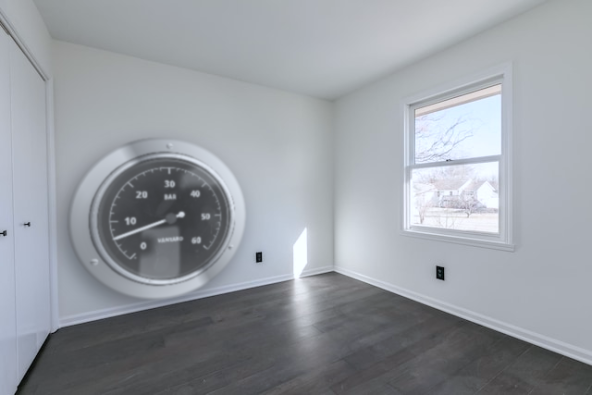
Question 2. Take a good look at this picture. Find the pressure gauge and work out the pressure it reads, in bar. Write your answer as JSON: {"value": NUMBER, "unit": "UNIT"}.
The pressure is {"value": 6, "unit": "bar"}
